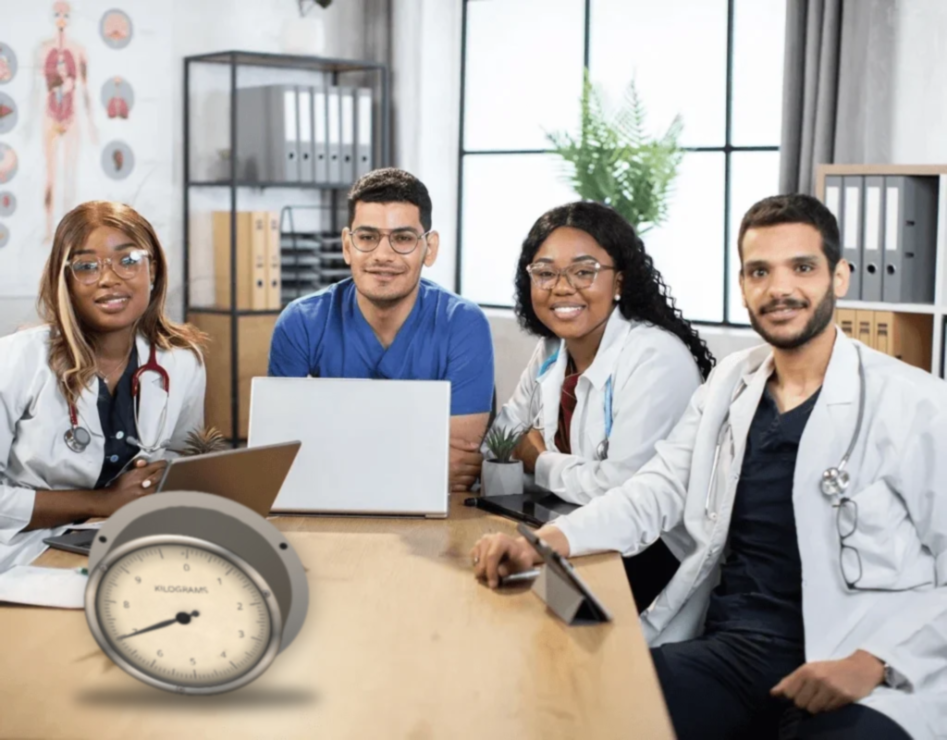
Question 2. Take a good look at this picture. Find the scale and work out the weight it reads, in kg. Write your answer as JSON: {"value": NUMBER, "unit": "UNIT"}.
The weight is {"value": 7, "unit": "kg"}
